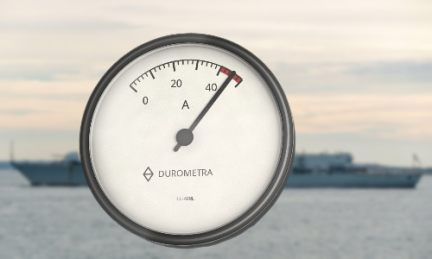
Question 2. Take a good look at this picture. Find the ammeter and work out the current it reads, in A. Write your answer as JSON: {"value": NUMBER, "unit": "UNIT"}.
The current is {"value": 46, "unit": "A"}
